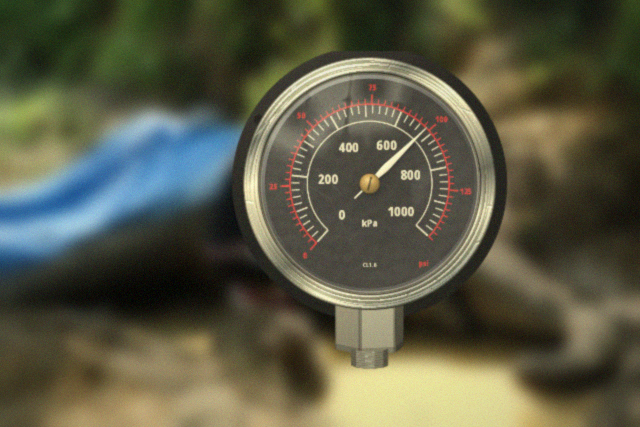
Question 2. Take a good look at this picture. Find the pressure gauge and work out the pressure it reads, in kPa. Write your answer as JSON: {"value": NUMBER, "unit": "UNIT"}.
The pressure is {"value": 680, "unit": "kPa"}
